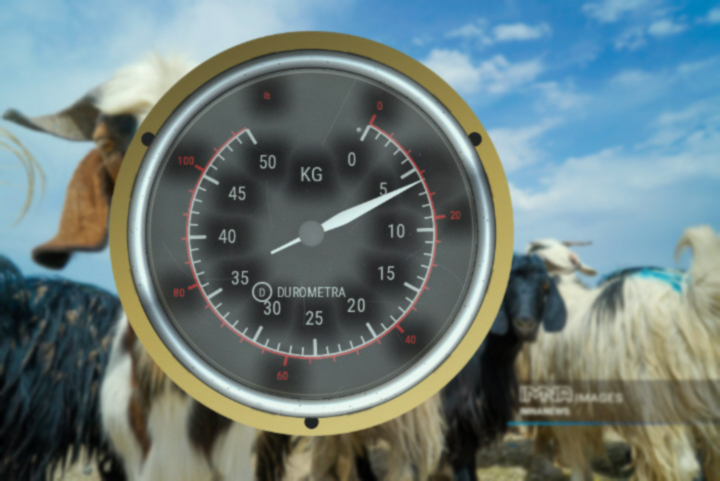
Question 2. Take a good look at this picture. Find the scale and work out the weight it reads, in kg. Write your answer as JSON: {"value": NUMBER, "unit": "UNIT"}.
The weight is {"value": 6, "unit": "kg"}
